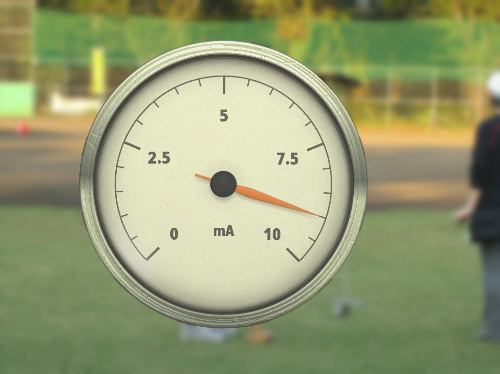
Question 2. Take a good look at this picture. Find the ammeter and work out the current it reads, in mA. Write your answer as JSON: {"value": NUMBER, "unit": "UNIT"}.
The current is {"value": 9, "unit": "mA"}
